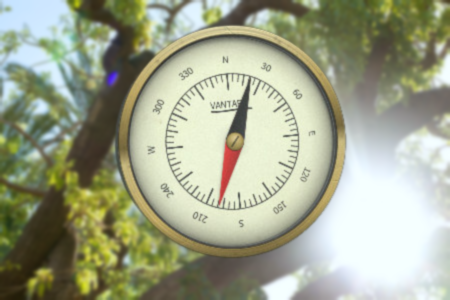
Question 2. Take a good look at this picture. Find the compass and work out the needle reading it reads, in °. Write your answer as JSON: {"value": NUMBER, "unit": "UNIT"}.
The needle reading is {"value": 200, "unit": "°"}
